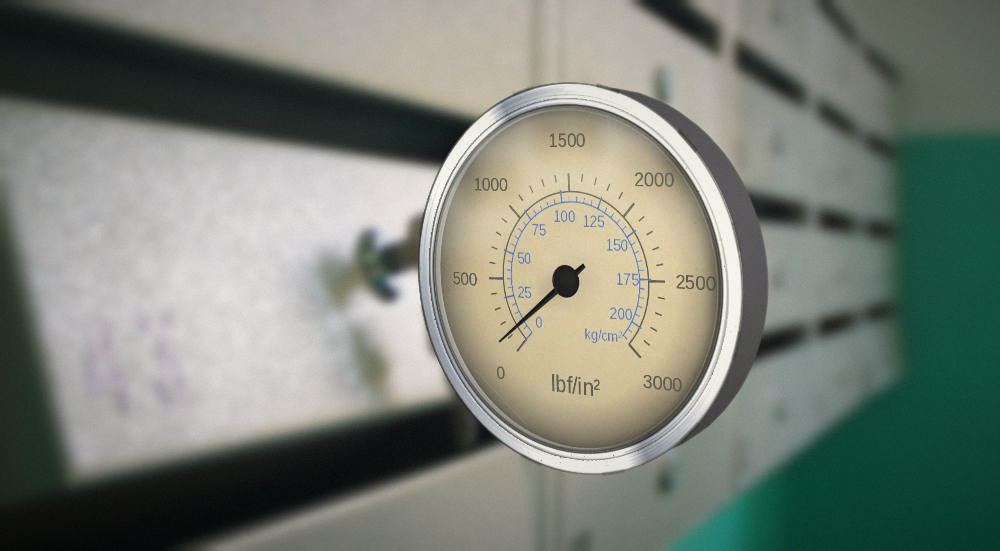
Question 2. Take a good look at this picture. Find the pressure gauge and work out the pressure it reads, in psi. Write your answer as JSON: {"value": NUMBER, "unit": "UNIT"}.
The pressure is {"value": 100, "unit": "psi"}
